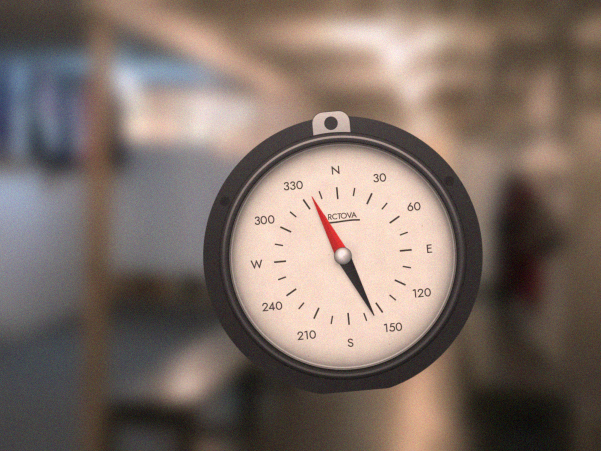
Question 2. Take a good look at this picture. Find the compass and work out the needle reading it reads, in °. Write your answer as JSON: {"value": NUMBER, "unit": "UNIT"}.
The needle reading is {"value": 337.5, "unit": "°"}
